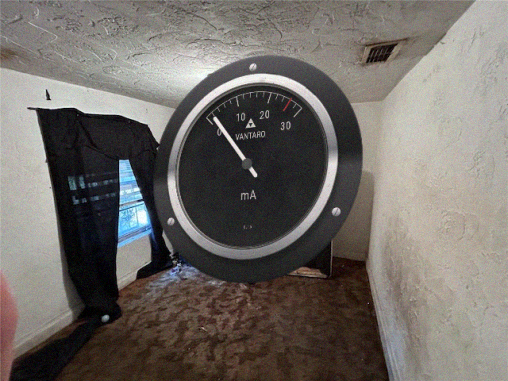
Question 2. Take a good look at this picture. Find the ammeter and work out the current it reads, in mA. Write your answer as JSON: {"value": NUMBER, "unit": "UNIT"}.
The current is {"value": 2, "unit": "mA"}
